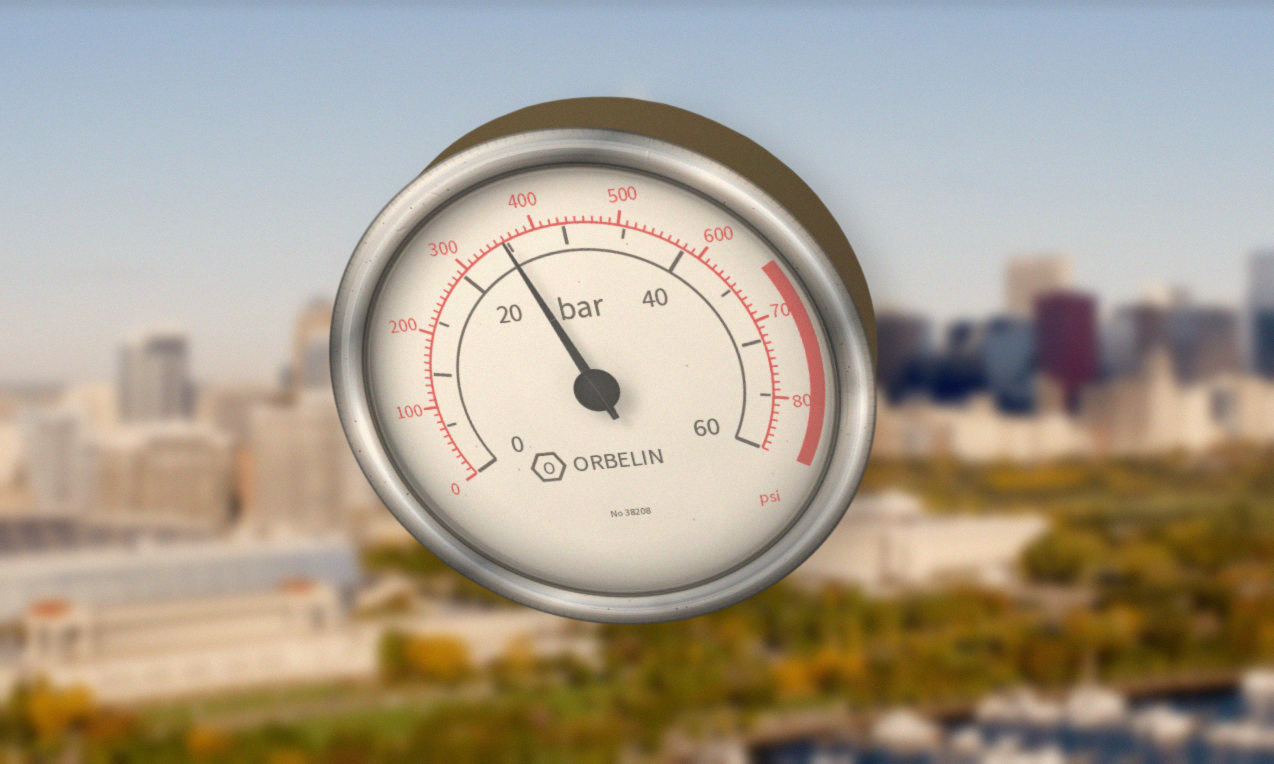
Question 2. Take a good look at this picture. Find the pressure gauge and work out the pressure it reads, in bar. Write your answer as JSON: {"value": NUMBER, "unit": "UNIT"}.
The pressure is {"value": 25, "unit": "bar"}
